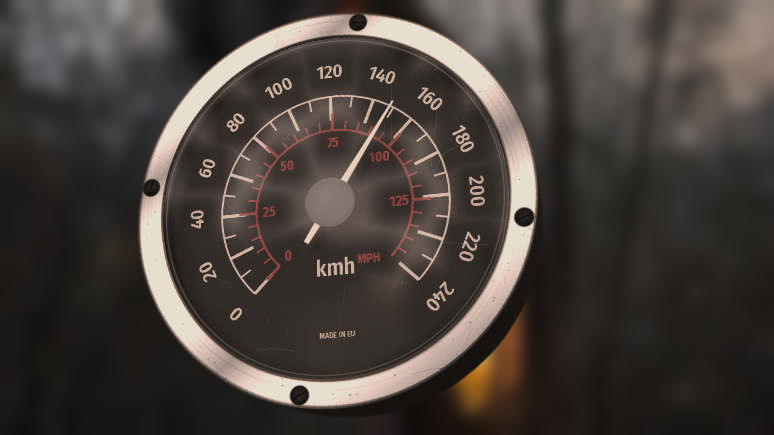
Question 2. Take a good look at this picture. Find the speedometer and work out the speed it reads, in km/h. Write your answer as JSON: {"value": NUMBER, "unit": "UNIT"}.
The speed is {"value": 150, "unit": "km/h"}
